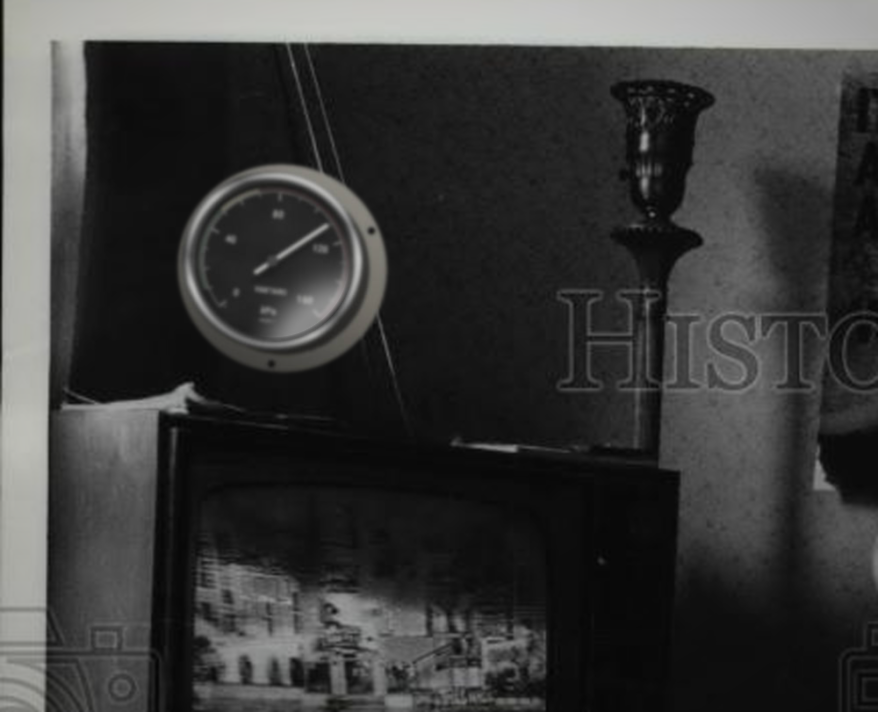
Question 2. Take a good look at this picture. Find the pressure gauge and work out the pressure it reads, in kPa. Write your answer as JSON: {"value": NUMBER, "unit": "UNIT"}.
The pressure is {"value": 110, "unit": "kPa"}
